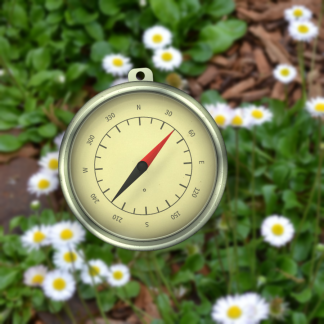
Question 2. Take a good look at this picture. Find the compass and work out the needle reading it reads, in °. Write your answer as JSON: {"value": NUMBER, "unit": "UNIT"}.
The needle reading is {"value": 45, "unit": "°"}
